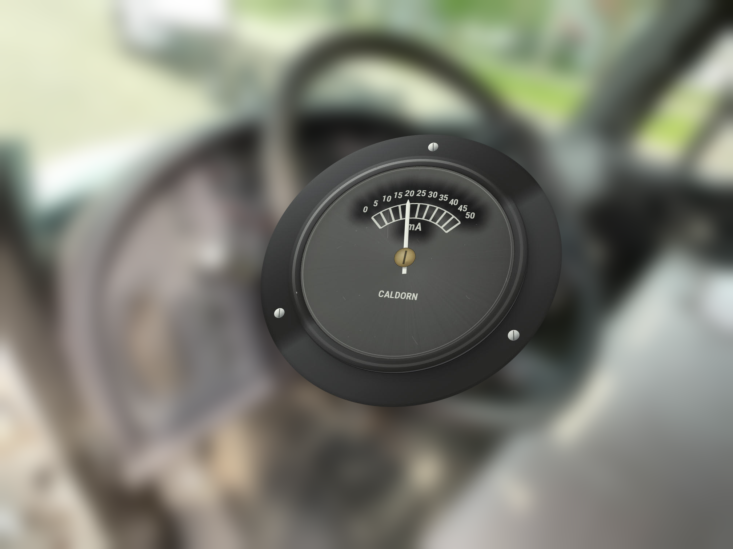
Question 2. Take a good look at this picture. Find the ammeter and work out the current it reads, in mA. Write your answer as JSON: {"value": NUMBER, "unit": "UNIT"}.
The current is {"value": 20, "unit": "mA"}
